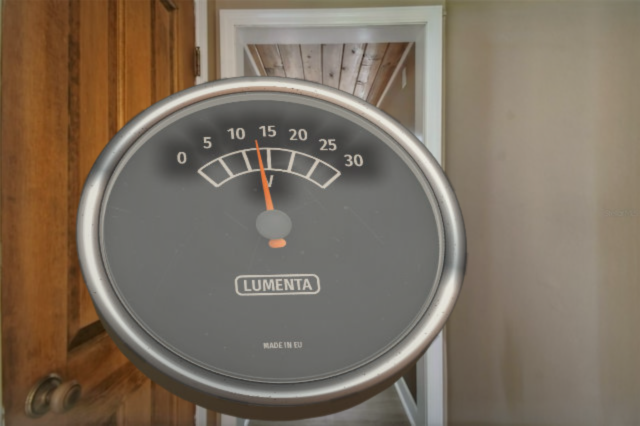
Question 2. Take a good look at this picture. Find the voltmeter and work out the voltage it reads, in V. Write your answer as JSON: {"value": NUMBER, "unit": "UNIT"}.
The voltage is {"value": 12.5, "unit": "V"}
